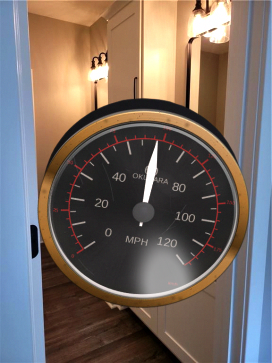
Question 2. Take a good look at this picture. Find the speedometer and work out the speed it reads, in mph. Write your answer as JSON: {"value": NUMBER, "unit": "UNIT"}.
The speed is {"value": 60, "unit": "mph"}
